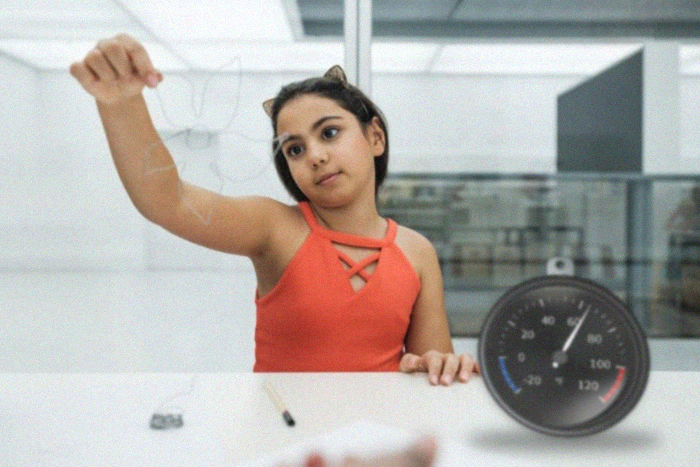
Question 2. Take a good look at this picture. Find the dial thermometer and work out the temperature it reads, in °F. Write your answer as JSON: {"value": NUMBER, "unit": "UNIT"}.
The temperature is {"value": 64, "unit": "°F"}
